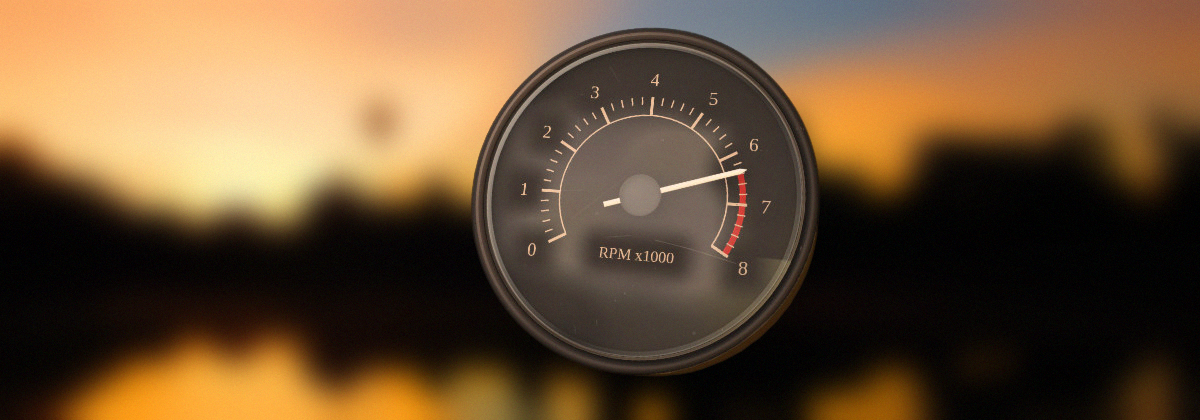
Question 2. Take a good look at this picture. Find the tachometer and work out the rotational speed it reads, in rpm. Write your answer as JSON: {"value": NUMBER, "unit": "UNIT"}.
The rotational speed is {"value": 6400, "unit": "rpm"}
